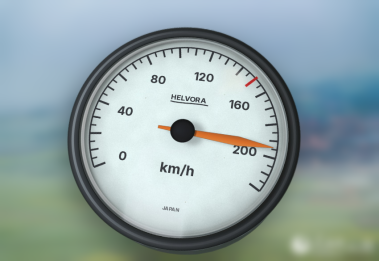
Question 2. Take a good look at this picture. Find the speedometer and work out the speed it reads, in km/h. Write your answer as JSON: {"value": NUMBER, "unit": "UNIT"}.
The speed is {"value": 195, "unit": "km/h"}
